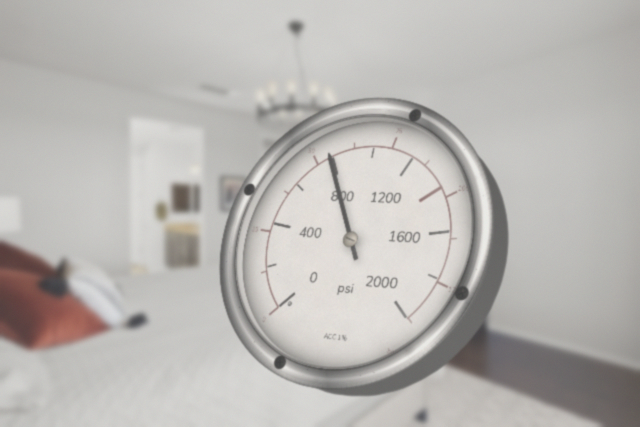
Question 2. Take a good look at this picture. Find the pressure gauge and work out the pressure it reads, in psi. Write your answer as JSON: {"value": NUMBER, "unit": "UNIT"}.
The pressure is {"value": 800, "unit": "psi"}
